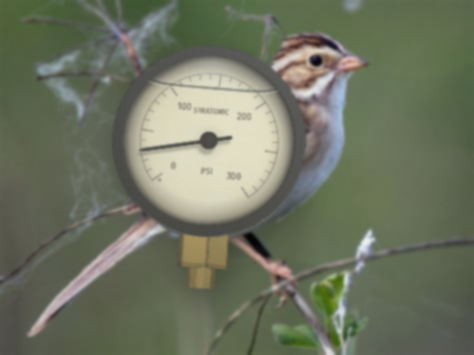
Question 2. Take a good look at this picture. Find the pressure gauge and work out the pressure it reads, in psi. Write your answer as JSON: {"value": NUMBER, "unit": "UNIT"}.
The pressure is {"value": 30, "unit": "psi"}
